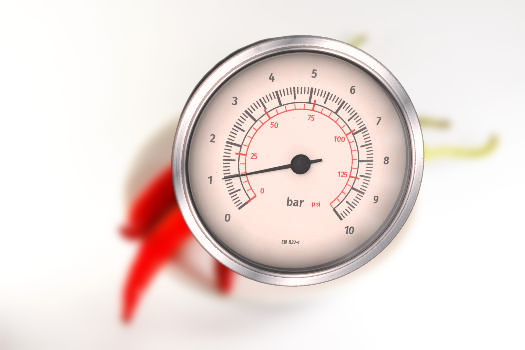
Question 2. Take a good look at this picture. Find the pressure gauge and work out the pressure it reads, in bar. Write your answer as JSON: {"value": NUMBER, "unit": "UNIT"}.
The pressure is {"value": 1, "unit": "bar"}
